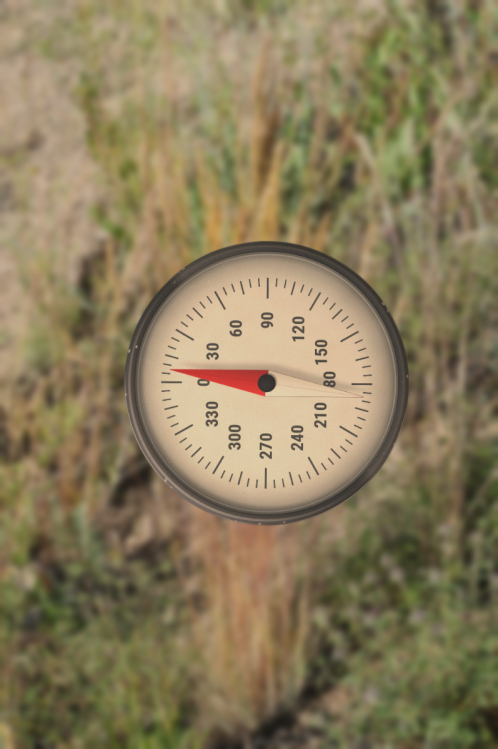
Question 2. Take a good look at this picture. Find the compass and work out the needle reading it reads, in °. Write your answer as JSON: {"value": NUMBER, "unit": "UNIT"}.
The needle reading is {"value": 7.5, "unit": "°"}
